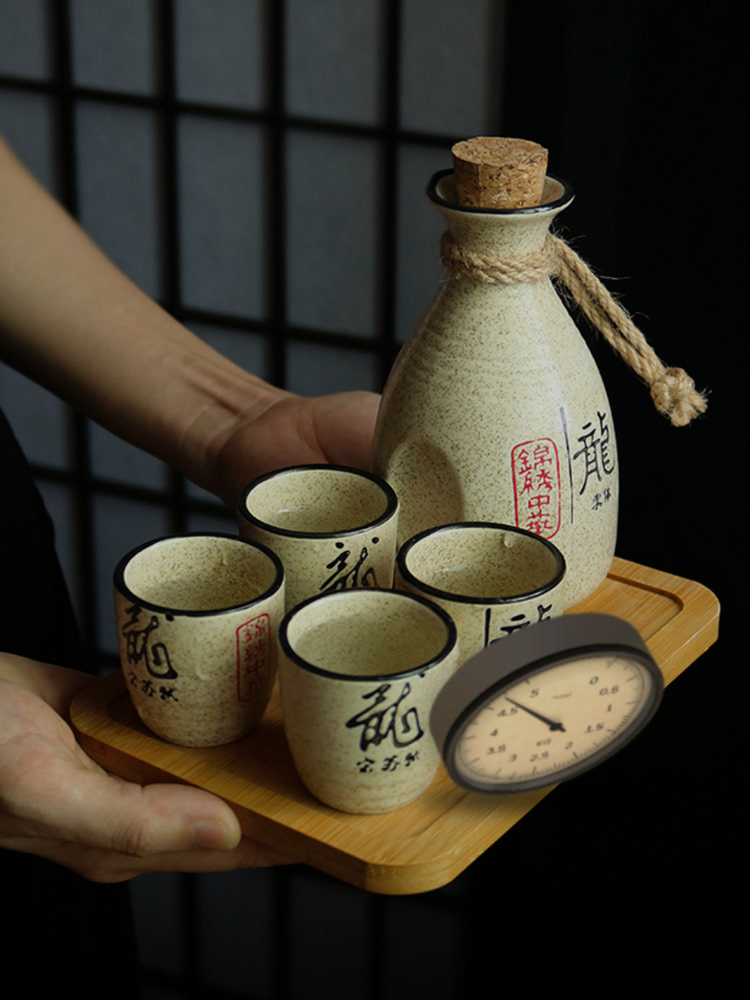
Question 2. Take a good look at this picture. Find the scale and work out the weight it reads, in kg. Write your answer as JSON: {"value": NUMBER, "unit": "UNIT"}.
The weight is {"value": 4.75, "unit": "kg"}
